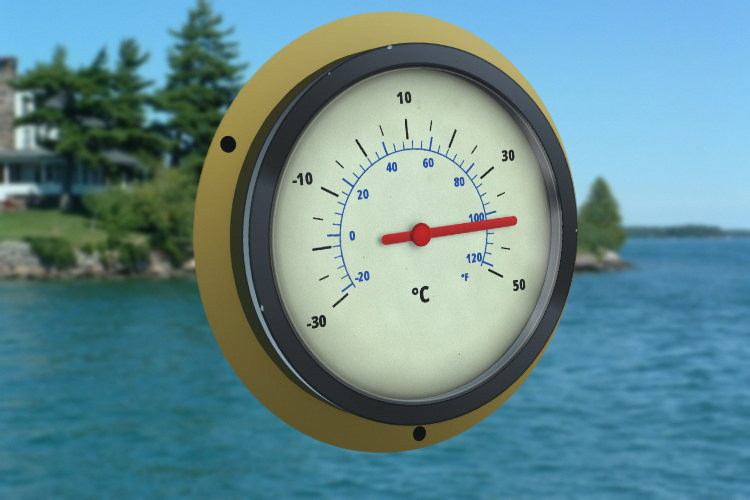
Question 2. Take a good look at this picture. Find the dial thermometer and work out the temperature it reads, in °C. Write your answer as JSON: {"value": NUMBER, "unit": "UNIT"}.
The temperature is {"value": 40, "unit": "°C"}
